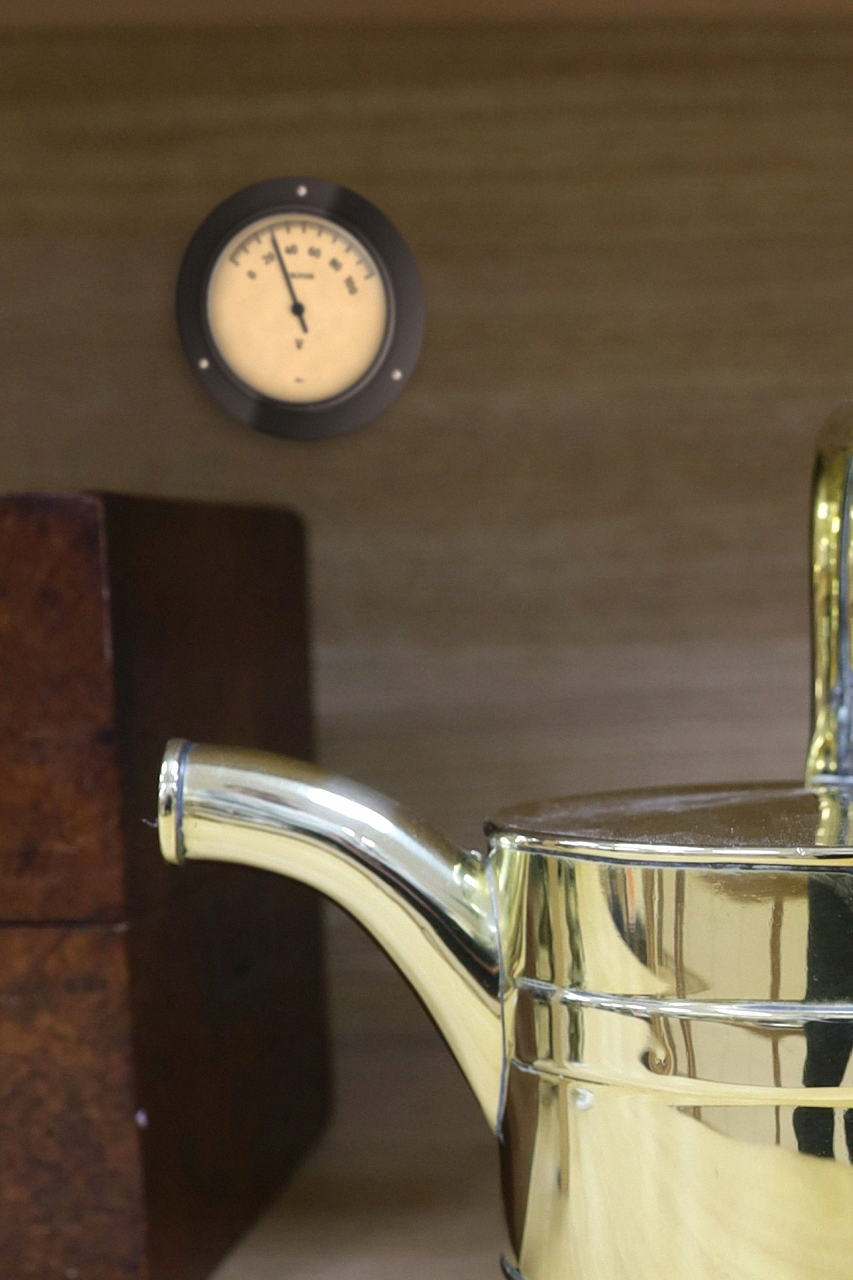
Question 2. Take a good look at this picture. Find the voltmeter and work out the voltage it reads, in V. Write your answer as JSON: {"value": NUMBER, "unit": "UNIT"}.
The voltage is {"value": 30, "unit": "V"}
